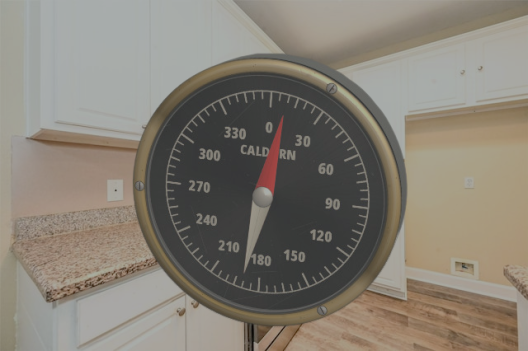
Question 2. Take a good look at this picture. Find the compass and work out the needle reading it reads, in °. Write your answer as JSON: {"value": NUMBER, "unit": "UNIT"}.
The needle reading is {"value": 10, "unit": "°"}
